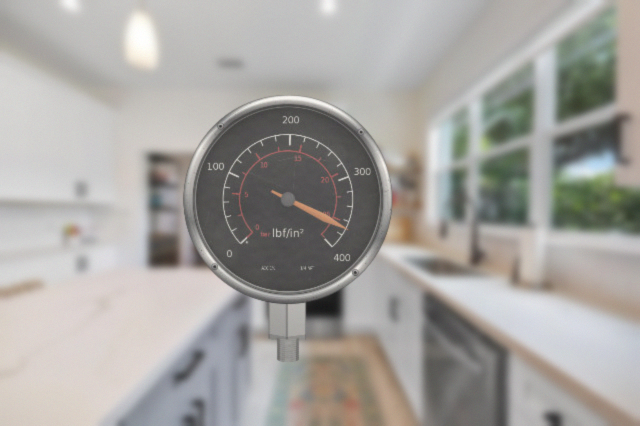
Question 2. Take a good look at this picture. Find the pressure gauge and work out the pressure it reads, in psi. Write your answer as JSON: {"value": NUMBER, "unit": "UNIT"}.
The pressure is {"value": 370, "unit": "psi"}
